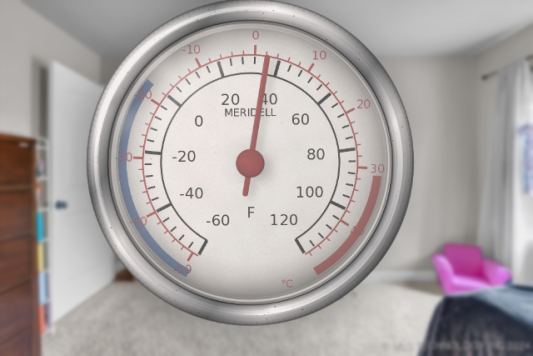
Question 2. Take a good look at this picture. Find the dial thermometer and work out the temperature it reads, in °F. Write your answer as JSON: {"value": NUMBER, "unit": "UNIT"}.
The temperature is {"value": 36, "unit": "°F"}
